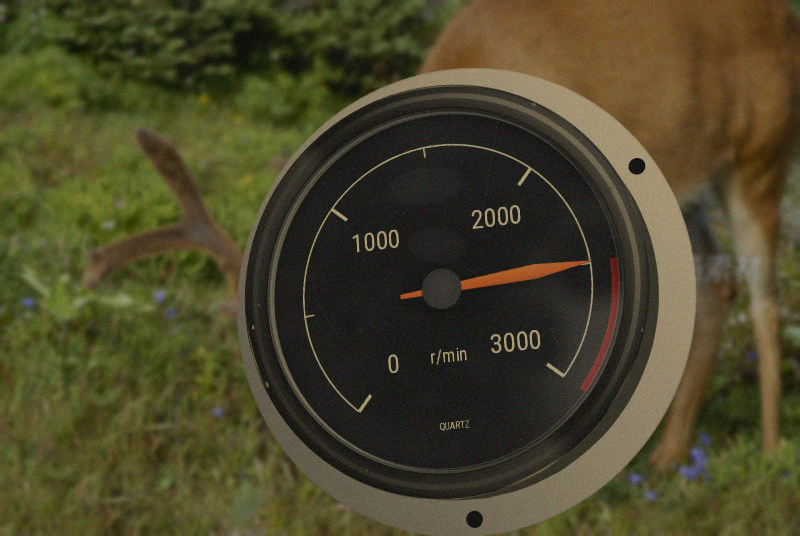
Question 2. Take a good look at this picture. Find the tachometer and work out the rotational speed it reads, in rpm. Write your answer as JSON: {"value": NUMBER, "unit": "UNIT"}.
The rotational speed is {"value": 2500, "unit": "rpm"}
